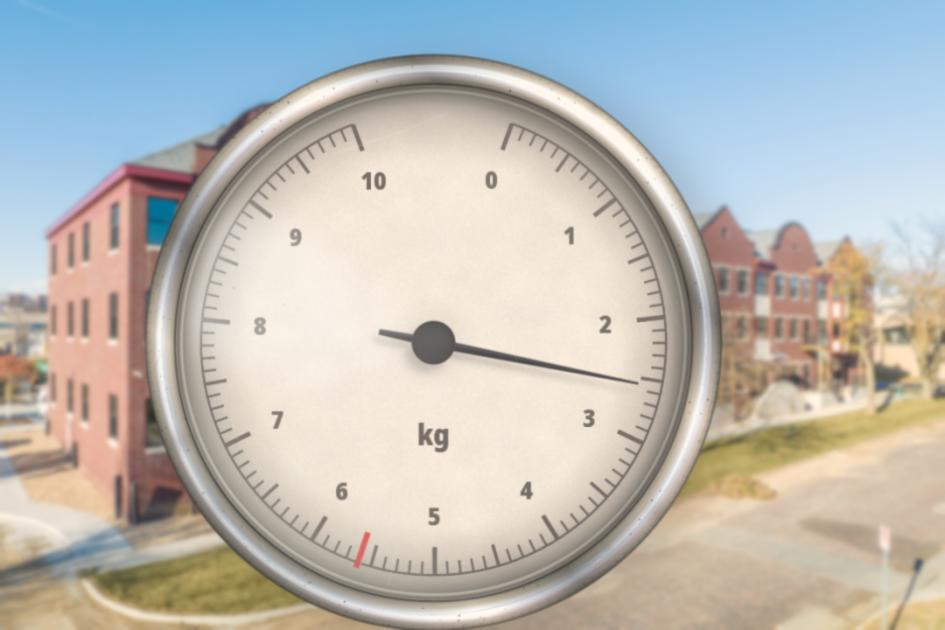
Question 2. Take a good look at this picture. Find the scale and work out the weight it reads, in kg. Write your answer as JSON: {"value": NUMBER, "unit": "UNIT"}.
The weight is {"value": 2.55, "unit": "kg"}
